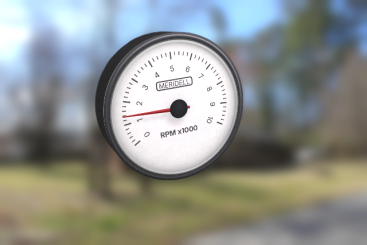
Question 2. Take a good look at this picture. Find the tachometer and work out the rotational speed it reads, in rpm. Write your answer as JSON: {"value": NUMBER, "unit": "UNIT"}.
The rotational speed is {"value": 1400, "unit": "rpm"}
